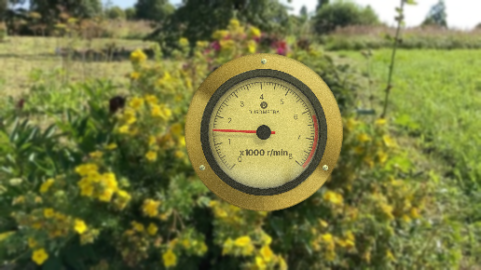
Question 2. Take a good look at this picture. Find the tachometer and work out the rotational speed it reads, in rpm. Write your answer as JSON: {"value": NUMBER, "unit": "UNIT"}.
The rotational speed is {"value": 1500, "unit": "rpm"}
